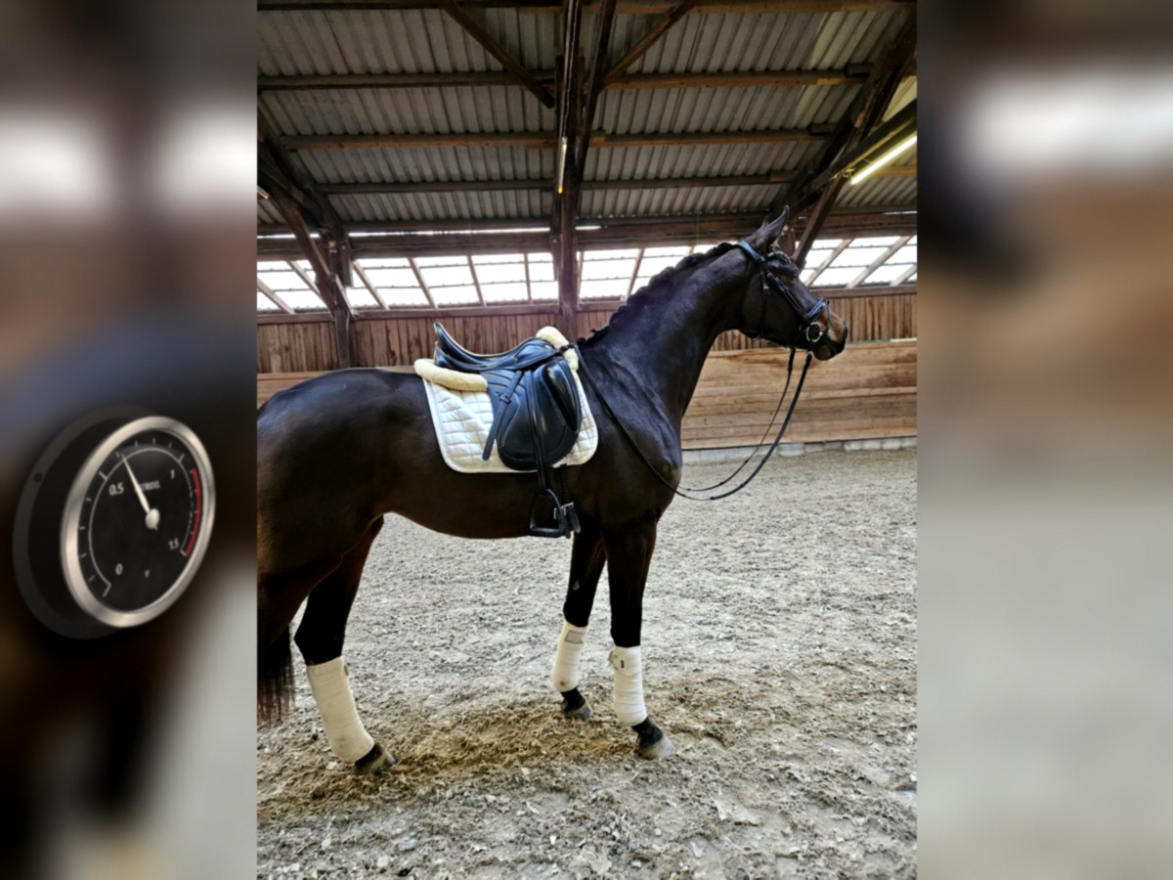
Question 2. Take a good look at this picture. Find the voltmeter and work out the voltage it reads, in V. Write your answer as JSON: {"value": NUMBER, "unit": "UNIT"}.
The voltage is {"value": 0.6, "unit": "V"}
